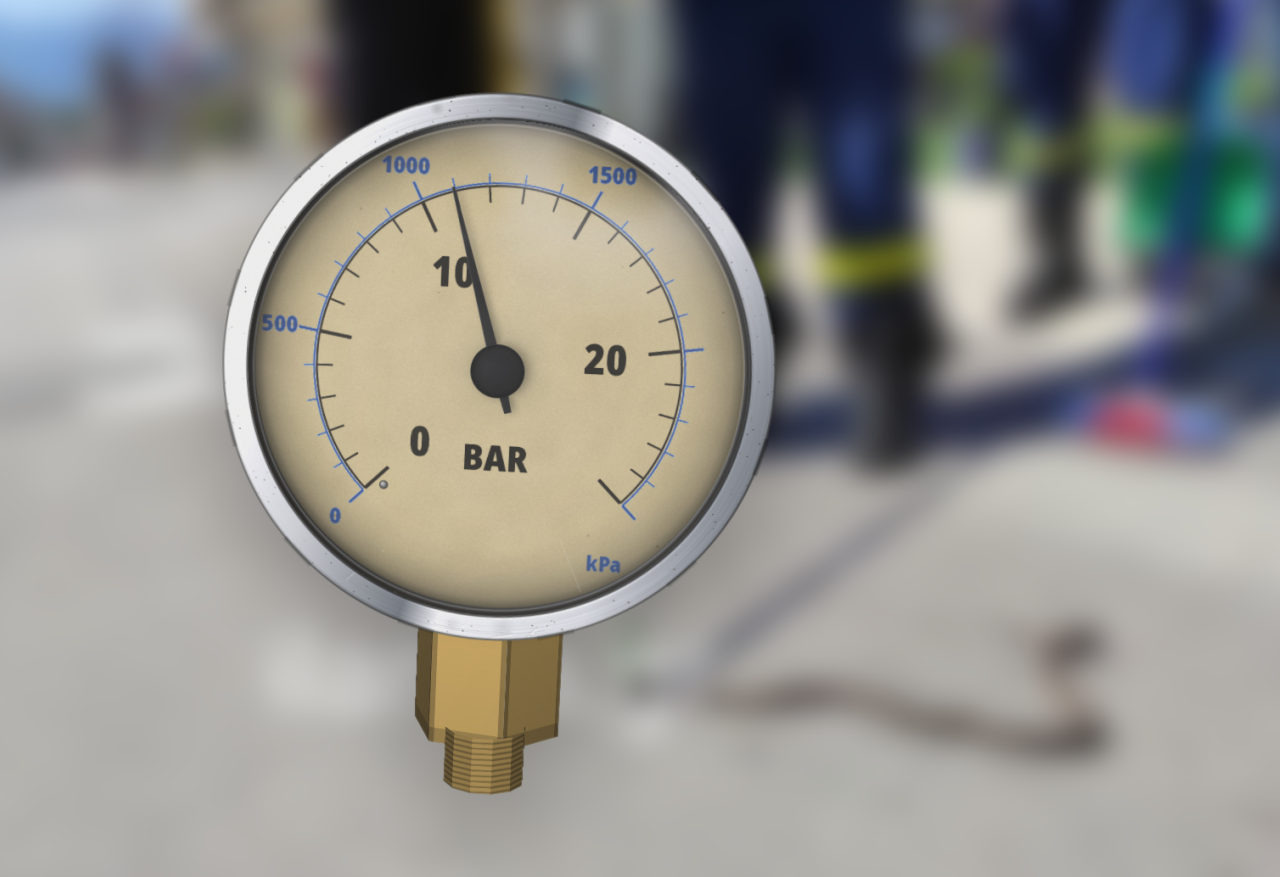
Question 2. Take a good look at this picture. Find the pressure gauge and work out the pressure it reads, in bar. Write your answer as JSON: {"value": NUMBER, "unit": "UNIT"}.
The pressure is {"value": 11, "unit": "bar"}
